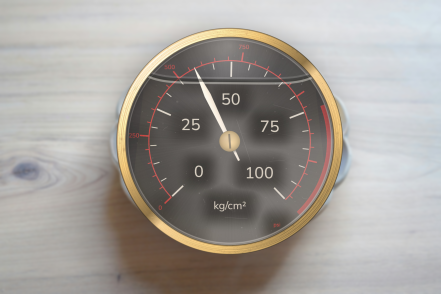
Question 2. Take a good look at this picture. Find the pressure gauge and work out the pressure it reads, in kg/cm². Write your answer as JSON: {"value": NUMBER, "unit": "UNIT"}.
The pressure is {"value": 40, "unit": "kg/cm²"}
